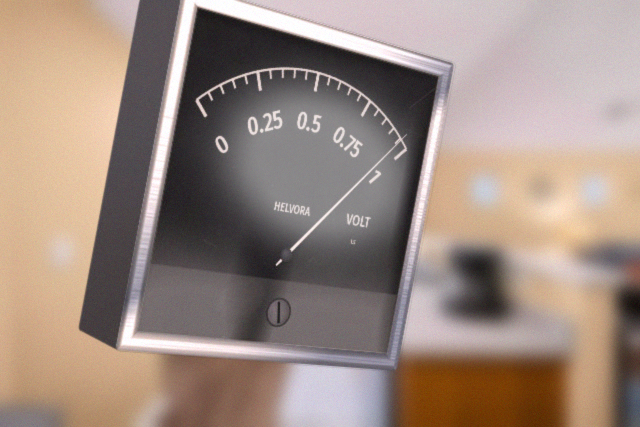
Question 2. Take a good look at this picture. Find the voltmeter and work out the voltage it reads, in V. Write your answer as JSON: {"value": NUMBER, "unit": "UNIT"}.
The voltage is {"value": 0.95, "unit": "V"}
